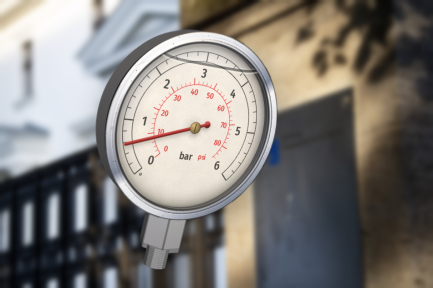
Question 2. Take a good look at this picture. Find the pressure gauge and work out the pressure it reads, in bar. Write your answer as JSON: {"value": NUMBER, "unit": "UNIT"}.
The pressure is {"value": 0.6, "unit": "bar"}
